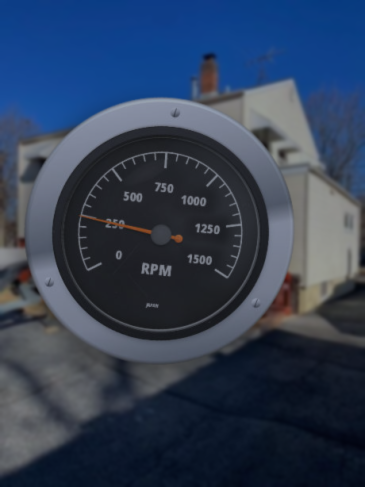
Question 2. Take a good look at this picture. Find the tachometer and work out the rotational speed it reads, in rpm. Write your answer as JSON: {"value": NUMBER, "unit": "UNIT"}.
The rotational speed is {"value": 250, "unit": "rpm"}
